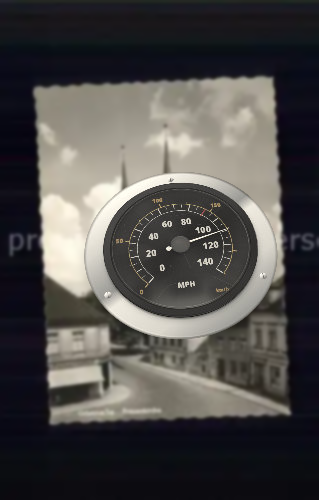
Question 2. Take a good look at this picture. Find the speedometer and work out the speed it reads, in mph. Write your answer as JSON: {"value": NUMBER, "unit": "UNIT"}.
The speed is {"value": 110, "unit": "mph"}
